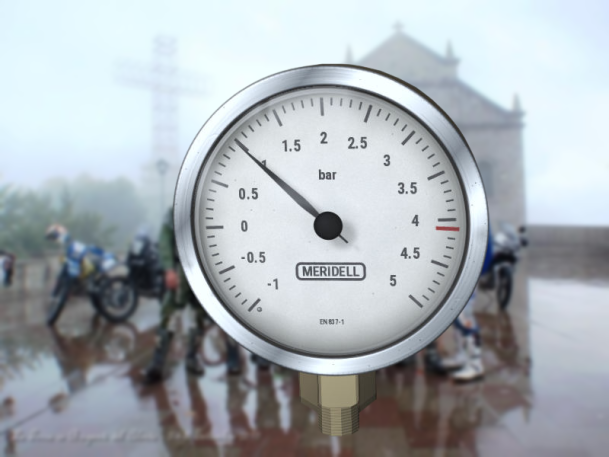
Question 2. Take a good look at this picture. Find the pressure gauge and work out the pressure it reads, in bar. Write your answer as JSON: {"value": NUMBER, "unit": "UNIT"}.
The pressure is {"value": 1, "unit": "bar"}
